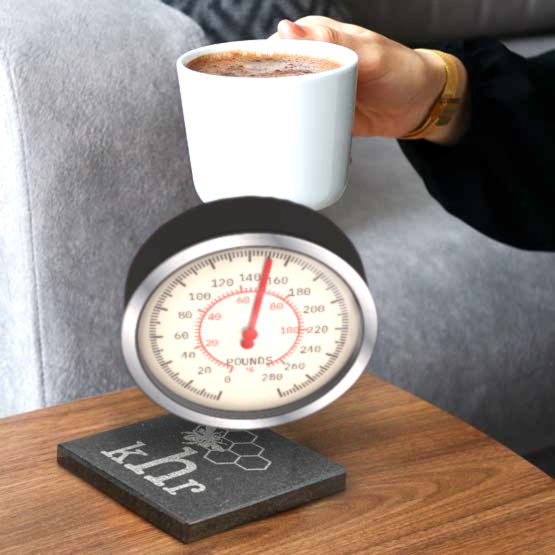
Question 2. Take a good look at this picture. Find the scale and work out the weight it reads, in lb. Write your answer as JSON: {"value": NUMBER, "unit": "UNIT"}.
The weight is {"value": 150, "unit": "lb"}
